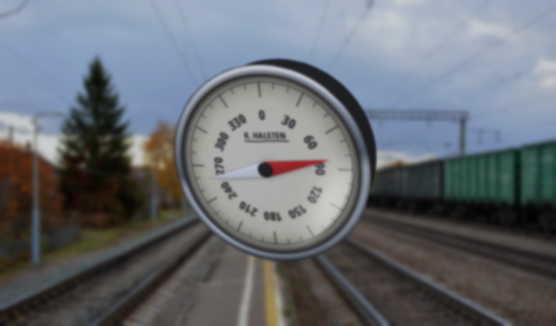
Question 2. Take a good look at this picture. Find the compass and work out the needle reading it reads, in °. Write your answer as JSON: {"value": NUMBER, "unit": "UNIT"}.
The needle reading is {"value": 80, "unit": "°"}
